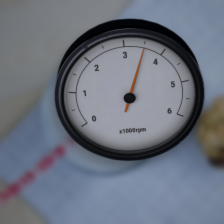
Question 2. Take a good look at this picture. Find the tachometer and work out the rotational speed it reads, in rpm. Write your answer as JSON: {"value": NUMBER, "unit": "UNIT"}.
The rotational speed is {"value": 3500, "unit": "rpm"}
